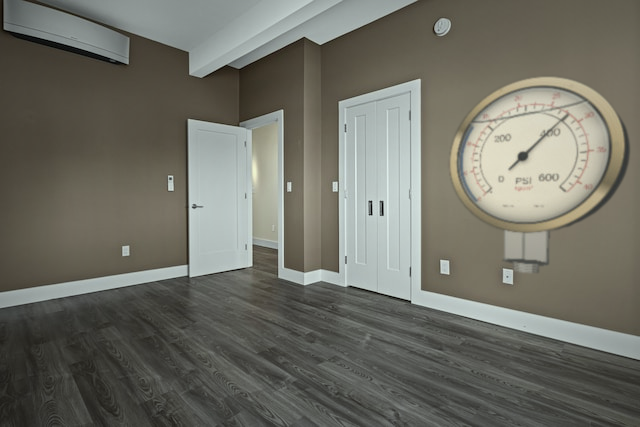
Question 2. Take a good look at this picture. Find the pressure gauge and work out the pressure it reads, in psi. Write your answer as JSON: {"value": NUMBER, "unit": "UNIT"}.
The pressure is {"value": 400, "unit": "psi"}
